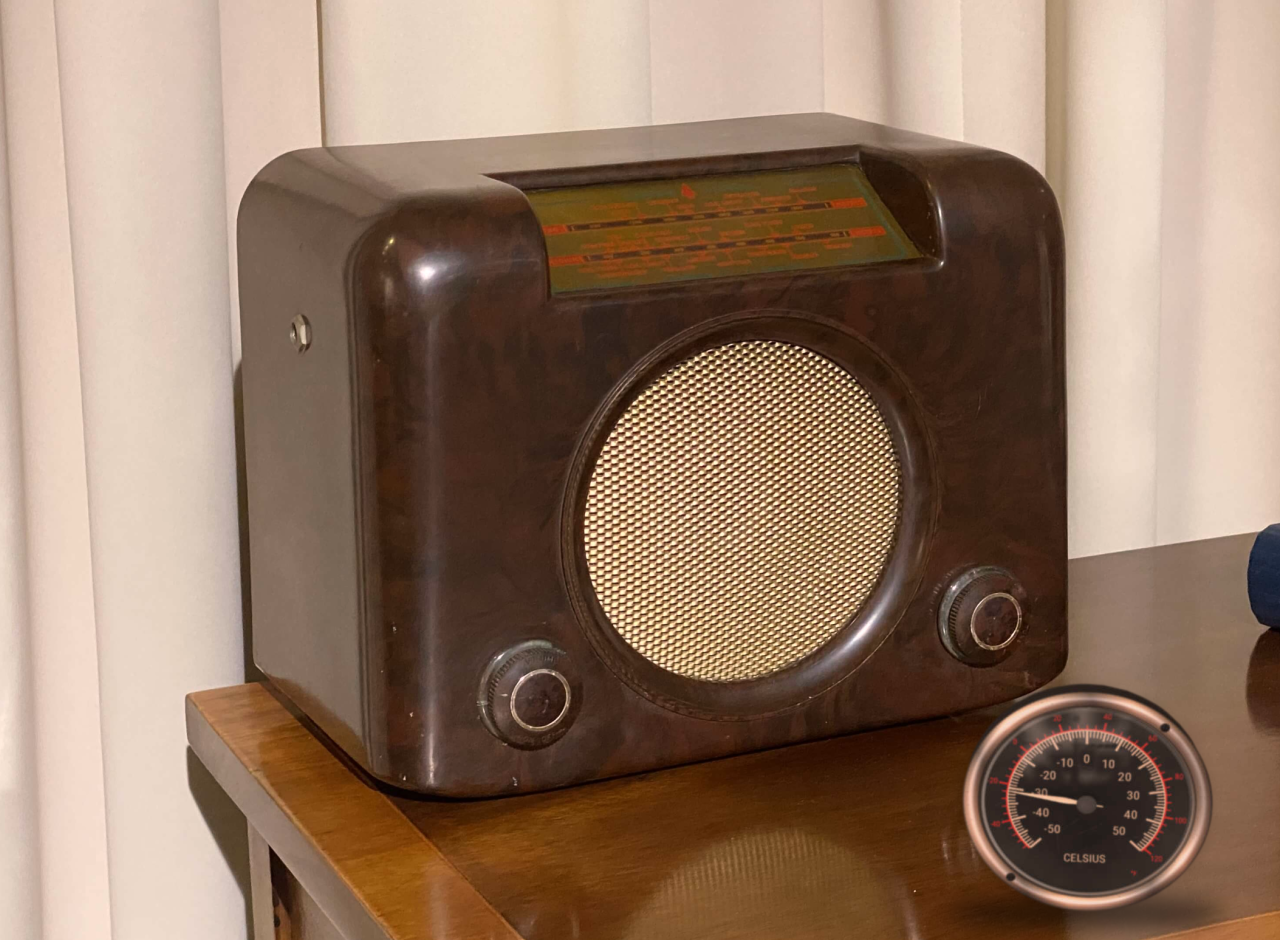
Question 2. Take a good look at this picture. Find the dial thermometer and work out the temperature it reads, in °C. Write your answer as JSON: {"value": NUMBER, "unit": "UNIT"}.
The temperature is {"value": -30, "unit": "°C"}
